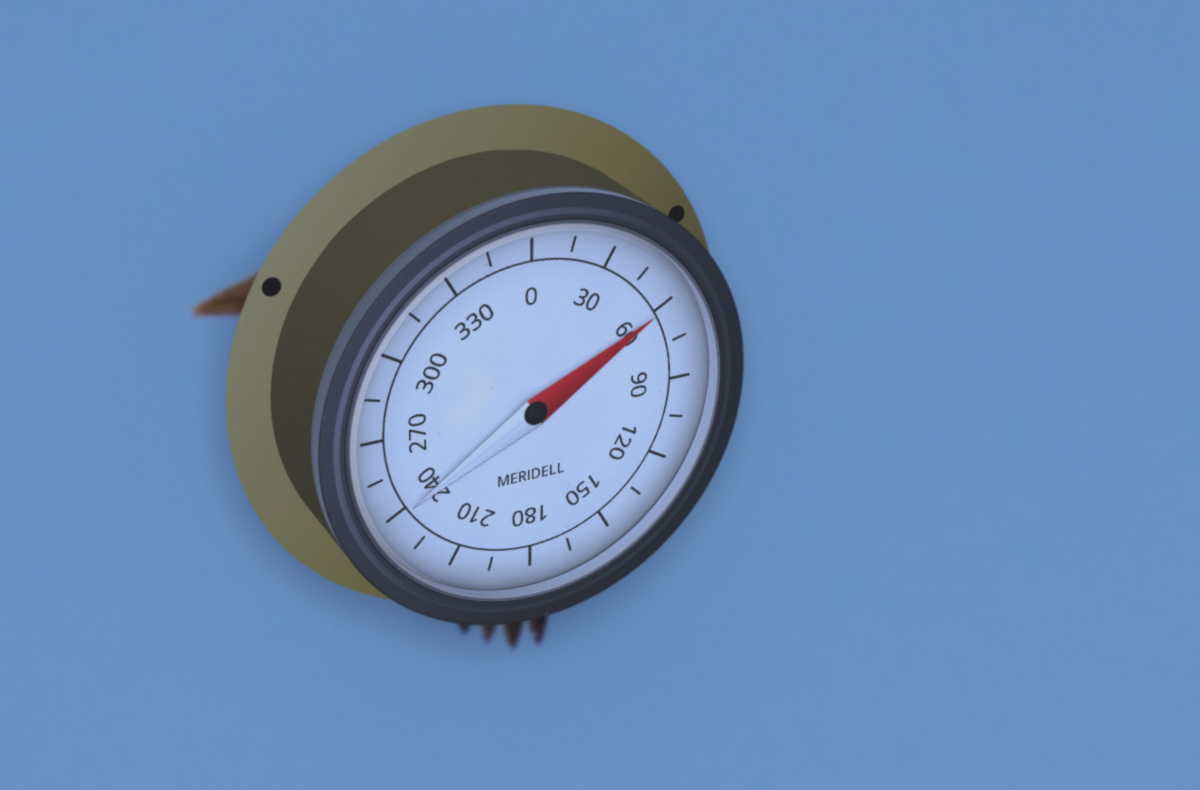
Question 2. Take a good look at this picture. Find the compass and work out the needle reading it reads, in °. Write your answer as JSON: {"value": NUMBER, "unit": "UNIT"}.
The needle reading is {"value": 60, "unit": "°"}
